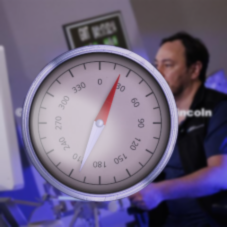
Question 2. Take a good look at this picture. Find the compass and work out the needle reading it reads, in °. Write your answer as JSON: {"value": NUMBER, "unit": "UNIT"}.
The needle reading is {"value": 22.5, "unit": "°"}
